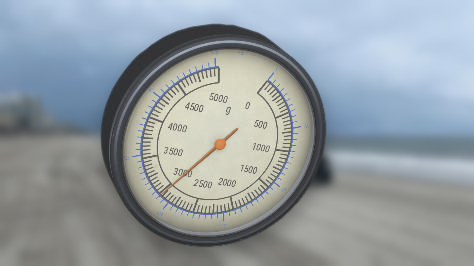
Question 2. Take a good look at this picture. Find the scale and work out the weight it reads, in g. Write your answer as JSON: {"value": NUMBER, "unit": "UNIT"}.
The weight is {"value": 3000, "unit": "g"}
